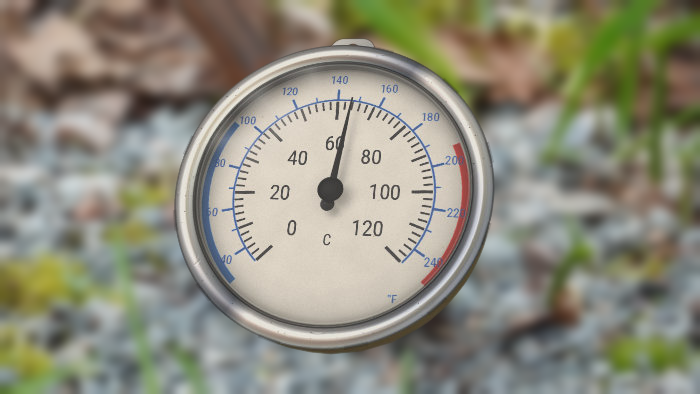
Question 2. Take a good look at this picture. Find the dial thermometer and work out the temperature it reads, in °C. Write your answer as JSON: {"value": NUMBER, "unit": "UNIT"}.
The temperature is {"value": 64, "unit": "°C"}
